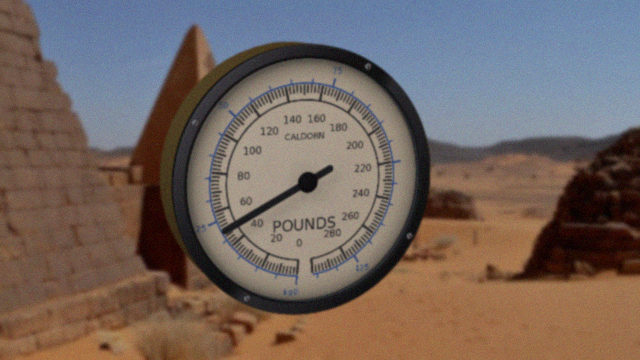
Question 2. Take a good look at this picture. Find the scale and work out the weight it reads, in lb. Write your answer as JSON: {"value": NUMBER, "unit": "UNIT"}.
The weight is {"value": 50, "unit": "lb"}
